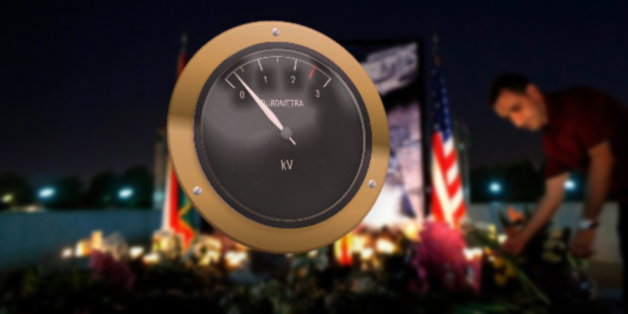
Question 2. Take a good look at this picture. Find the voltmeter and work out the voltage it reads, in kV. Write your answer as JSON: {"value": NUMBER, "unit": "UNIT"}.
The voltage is {"value": 0.25, "unit": "kV"}
